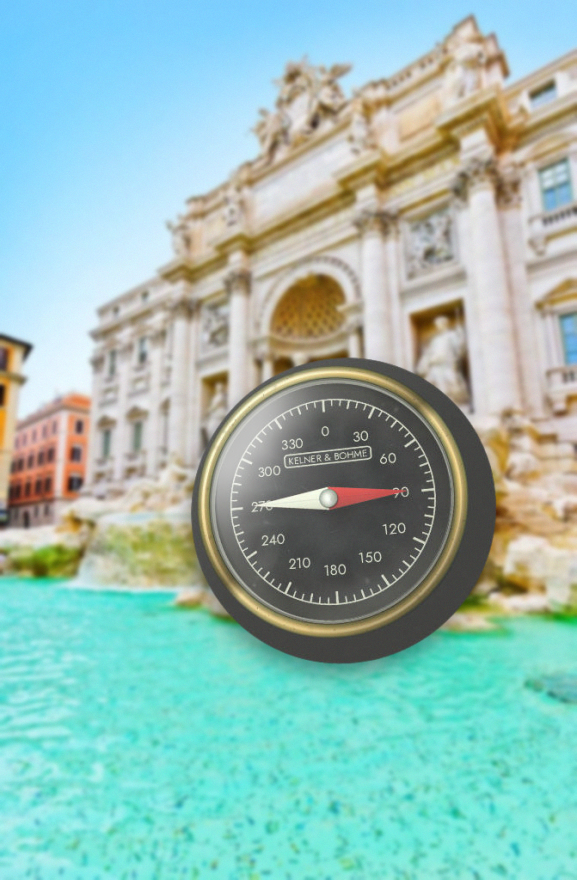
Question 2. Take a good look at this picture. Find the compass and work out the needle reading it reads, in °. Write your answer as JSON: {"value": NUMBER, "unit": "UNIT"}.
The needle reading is {"value": 90, "unit": "°"}
